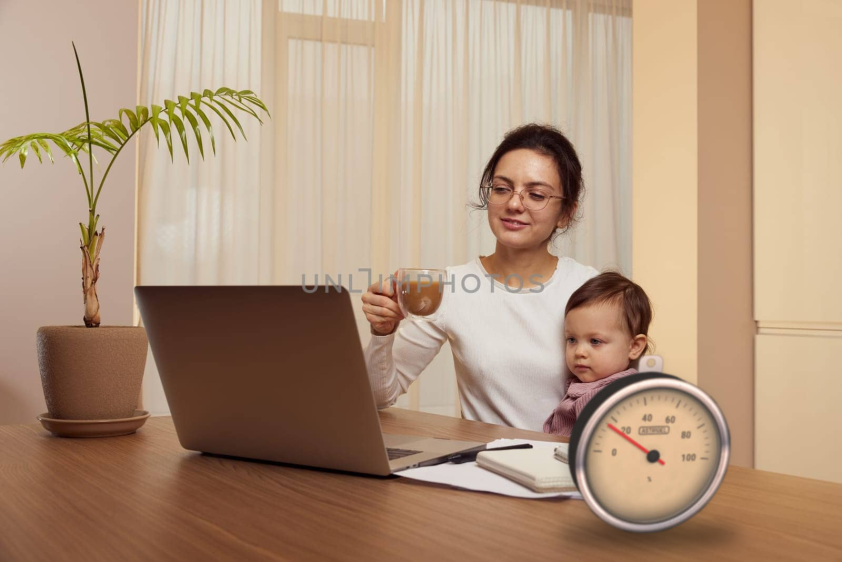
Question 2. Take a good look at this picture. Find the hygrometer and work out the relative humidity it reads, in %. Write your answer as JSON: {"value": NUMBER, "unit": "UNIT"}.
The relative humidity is {"value": 16, "unit": "%"}
